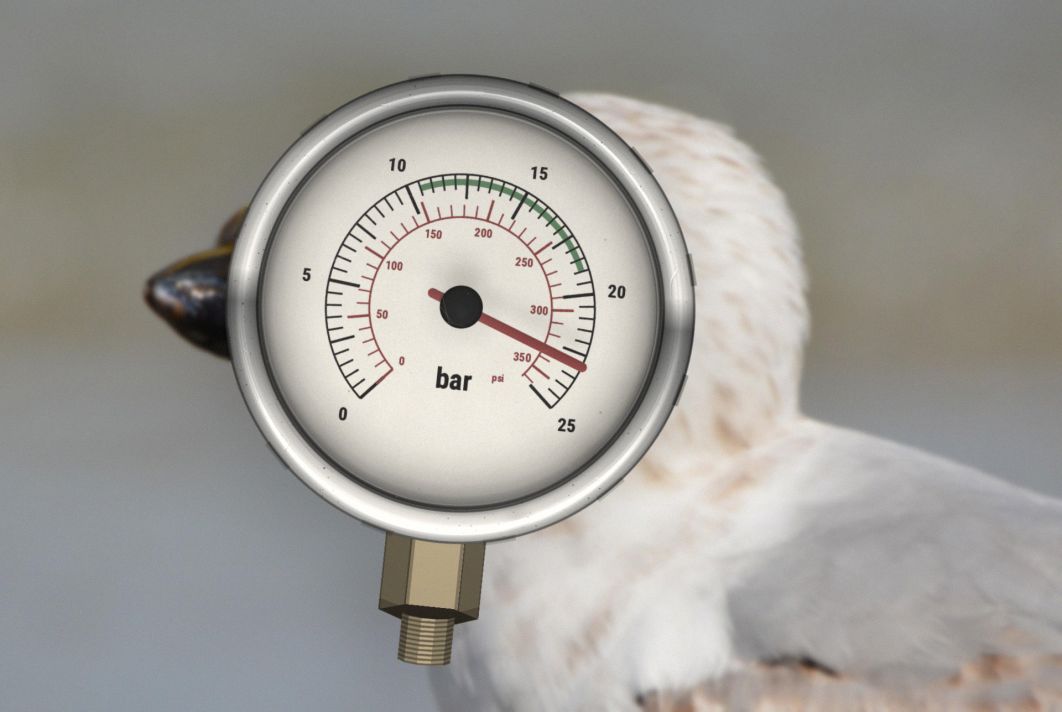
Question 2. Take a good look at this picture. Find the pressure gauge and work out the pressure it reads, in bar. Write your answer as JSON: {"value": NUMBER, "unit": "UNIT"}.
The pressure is {"value": 23, "unit": "bar"}
